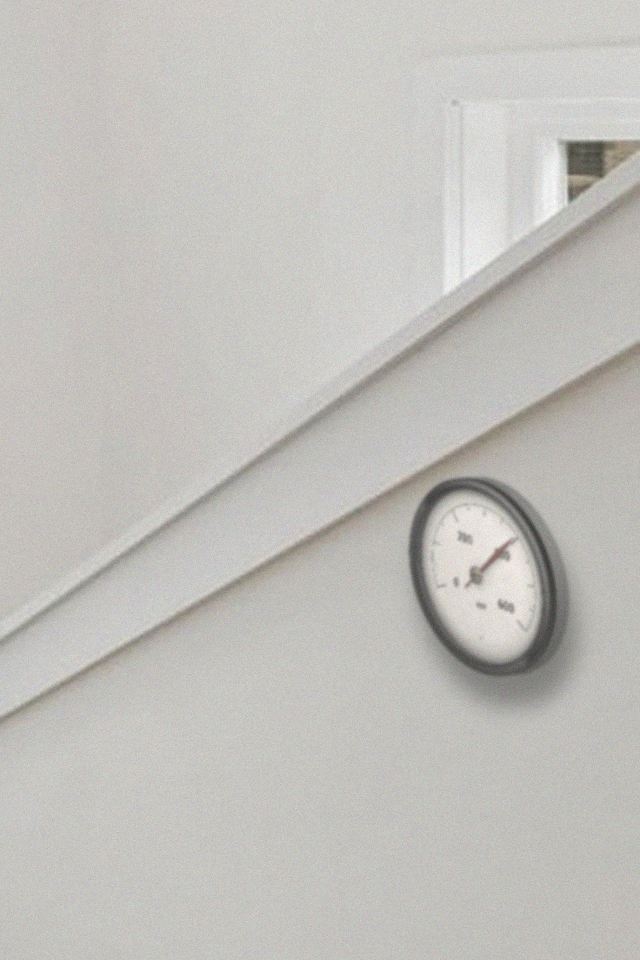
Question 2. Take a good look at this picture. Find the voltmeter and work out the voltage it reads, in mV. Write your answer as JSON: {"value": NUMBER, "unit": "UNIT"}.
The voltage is {"value": 400, "unit": "mV"}
